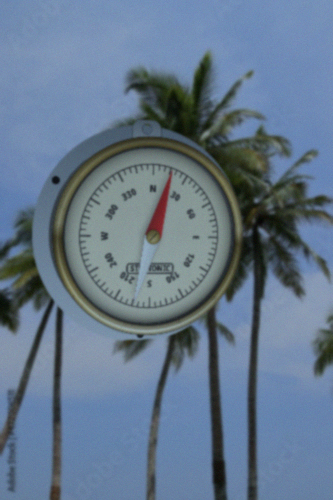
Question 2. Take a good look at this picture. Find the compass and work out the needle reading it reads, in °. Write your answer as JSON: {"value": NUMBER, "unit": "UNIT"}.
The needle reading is {"value": 15, "unit": "°"}
